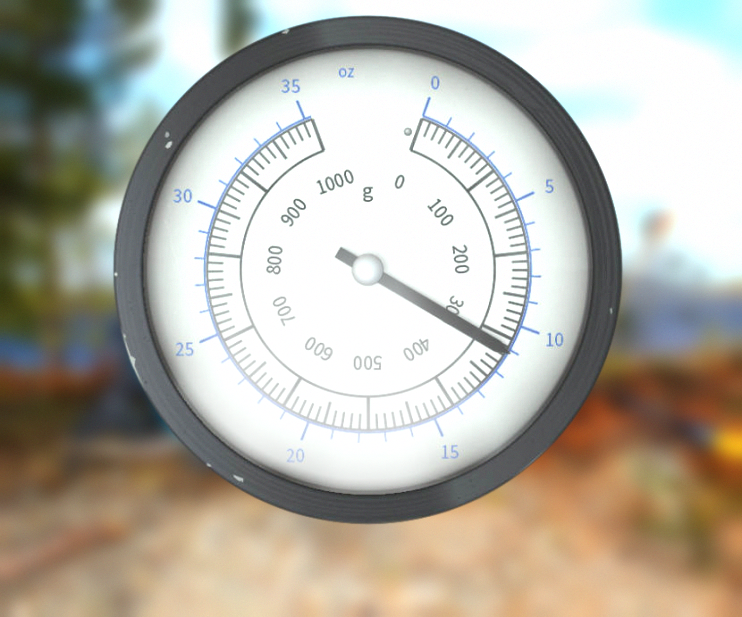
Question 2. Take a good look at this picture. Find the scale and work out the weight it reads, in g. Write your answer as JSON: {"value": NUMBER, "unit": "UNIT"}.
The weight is {"value": 315, "unit": "g"}
